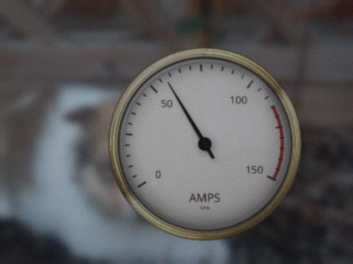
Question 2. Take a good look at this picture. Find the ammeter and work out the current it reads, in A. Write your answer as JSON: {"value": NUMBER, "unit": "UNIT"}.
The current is {"value": 57.5, "unit": "A"}
